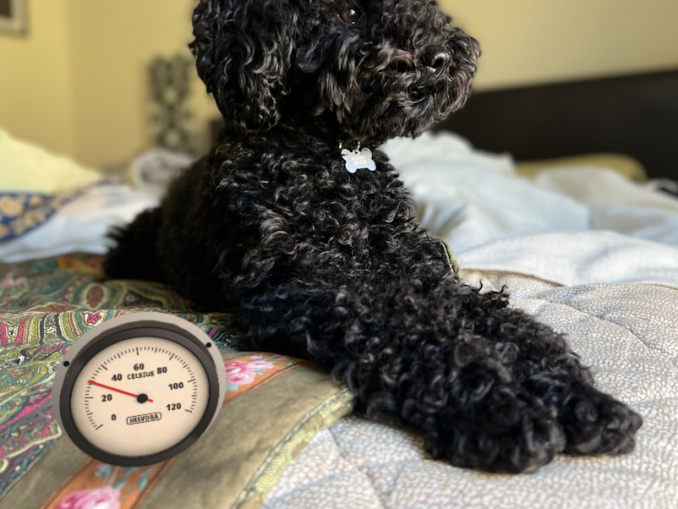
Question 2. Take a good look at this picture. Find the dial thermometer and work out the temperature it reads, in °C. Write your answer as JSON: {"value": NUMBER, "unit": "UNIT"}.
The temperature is {"value": 30, "unit": "°C"}
